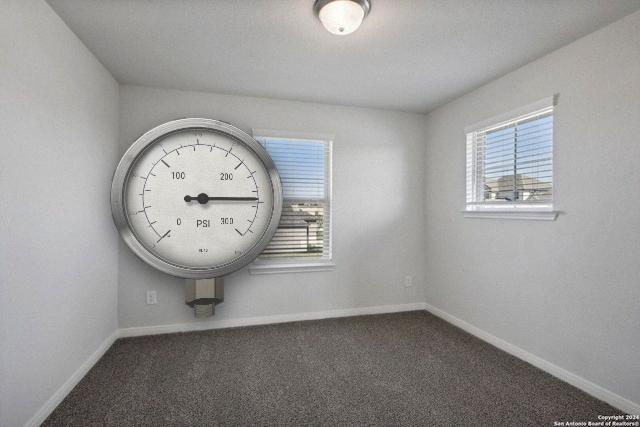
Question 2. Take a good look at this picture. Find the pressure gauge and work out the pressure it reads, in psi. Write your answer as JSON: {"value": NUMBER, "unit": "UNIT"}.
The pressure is {"value": 250, "unit": "psi"}
